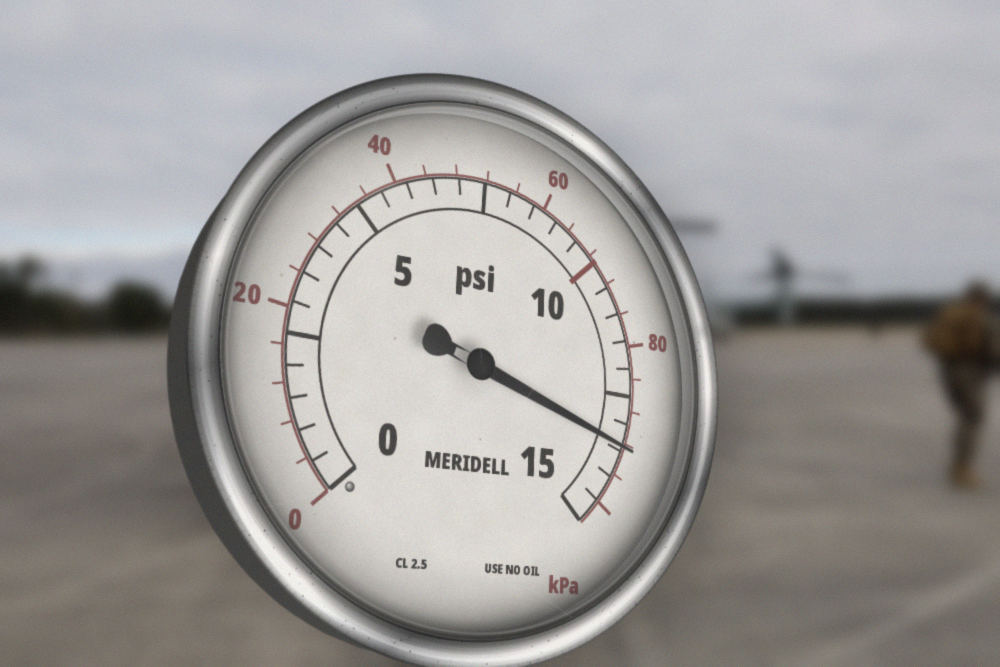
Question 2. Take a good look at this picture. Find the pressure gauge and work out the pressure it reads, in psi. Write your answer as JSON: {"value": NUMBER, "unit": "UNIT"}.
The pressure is {"value": 13.5, "unit": "psi"}
